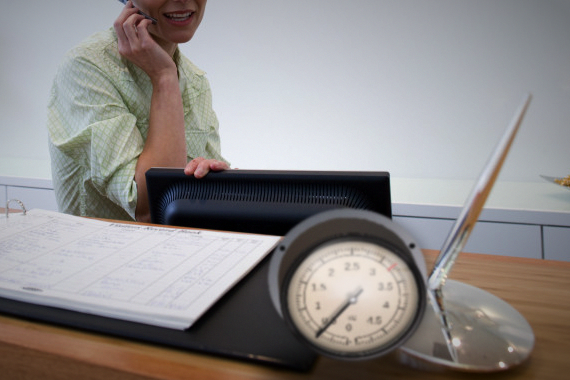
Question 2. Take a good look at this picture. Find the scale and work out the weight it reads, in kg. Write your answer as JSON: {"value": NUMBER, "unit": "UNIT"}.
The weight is {"value": 0.5, "unit": "kg"}
